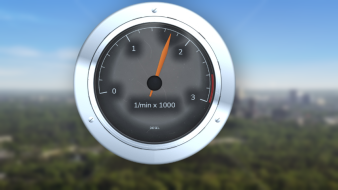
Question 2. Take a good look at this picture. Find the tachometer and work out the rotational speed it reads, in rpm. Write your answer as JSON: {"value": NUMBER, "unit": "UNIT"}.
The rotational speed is {"value": 1700, "unit": "rpm"}
